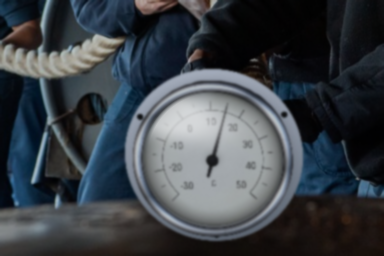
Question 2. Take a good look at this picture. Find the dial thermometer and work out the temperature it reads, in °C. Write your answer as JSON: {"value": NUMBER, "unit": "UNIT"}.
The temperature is {"value": 15, "unit": "°C"}
